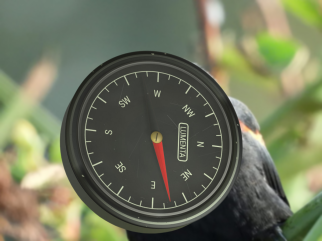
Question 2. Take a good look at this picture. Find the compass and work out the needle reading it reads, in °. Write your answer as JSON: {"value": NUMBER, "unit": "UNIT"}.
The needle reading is {"value": 75, "unit": "°"}
